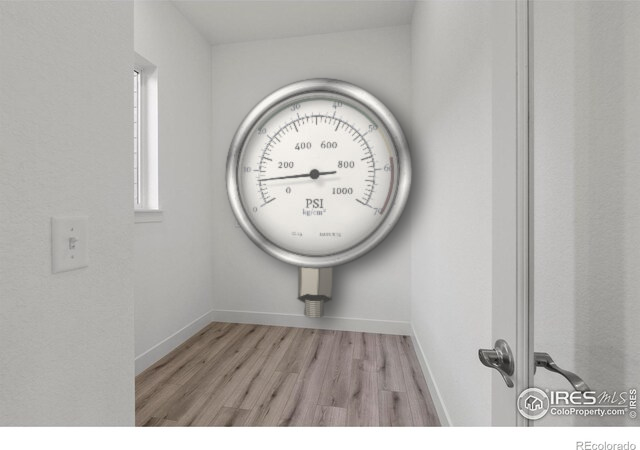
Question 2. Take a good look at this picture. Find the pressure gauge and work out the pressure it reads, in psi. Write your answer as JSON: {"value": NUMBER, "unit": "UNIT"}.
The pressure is {"value": 100, "unit": "psi"}
